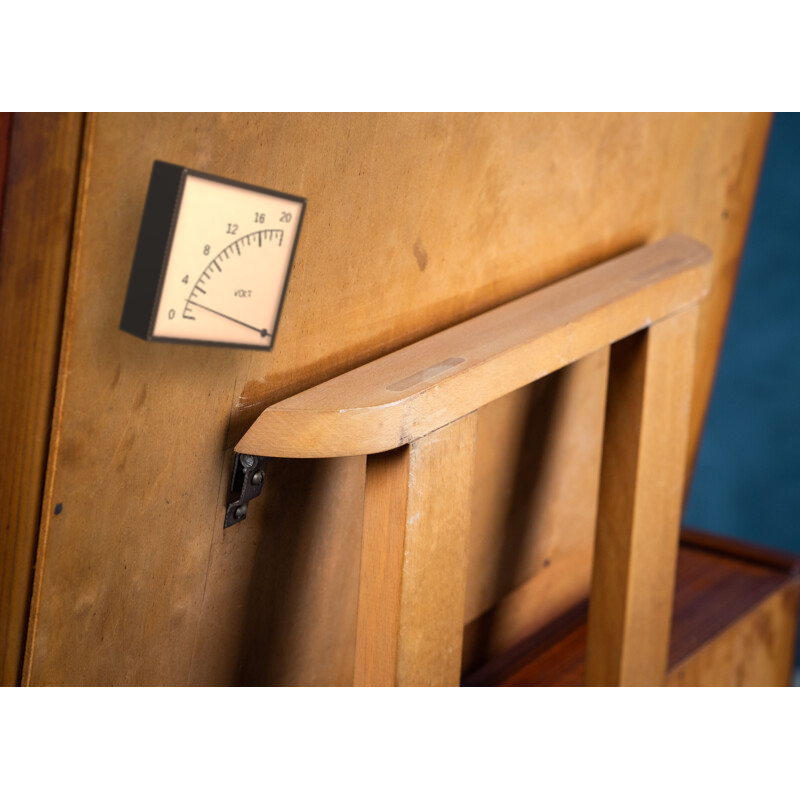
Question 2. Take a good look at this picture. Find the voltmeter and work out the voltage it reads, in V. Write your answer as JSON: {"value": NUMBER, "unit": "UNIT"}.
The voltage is {"value": 2, "unit": "V"}
